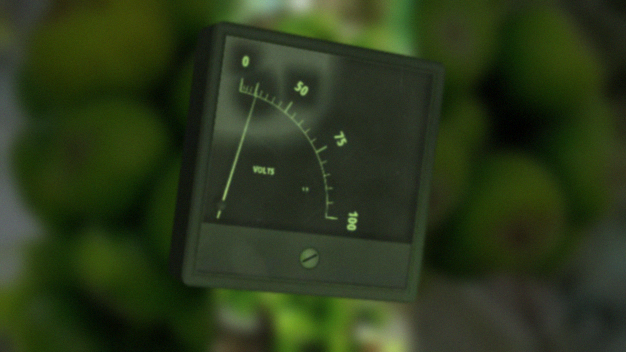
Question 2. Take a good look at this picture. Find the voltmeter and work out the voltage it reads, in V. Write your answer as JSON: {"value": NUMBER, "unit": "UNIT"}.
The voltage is {"value": 25, "unit": "V"}
